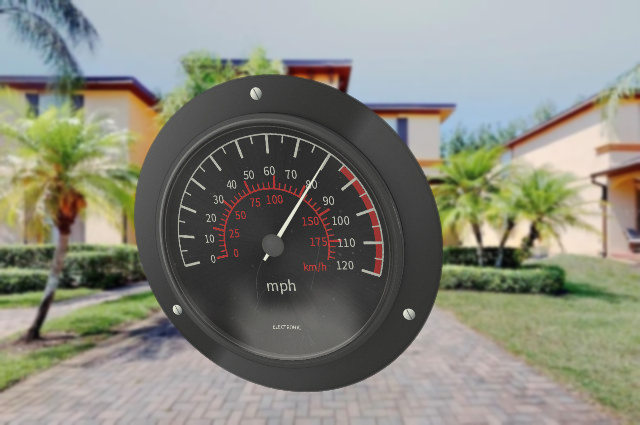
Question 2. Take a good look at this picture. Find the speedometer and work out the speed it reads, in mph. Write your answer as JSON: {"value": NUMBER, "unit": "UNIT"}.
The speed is {"value": 80, "unit": "mph"}
